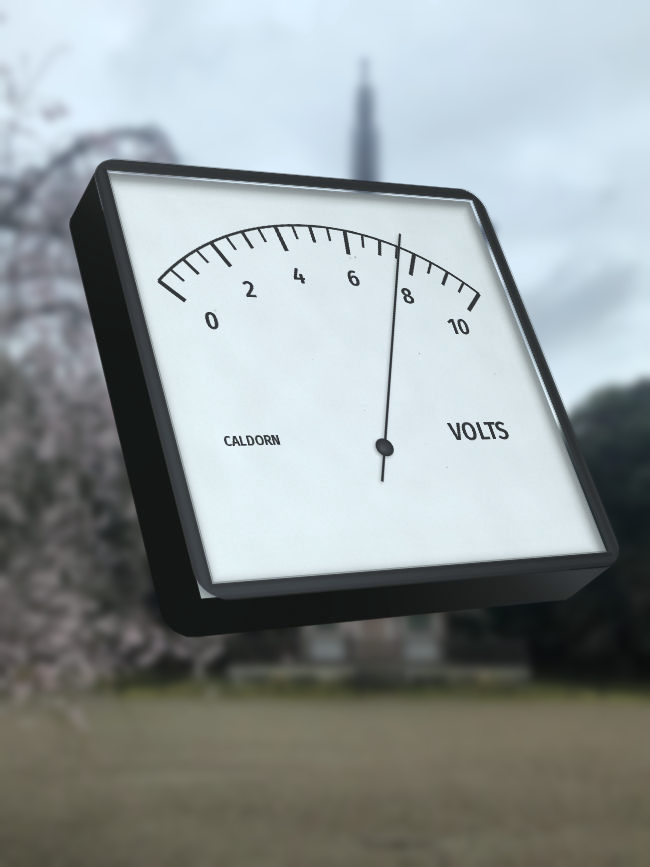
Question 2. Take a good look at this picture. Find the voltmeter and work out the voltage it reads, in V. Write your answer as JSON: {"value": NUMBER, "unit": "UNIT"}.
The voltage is {"value": 7.5, "unit": "V"}
